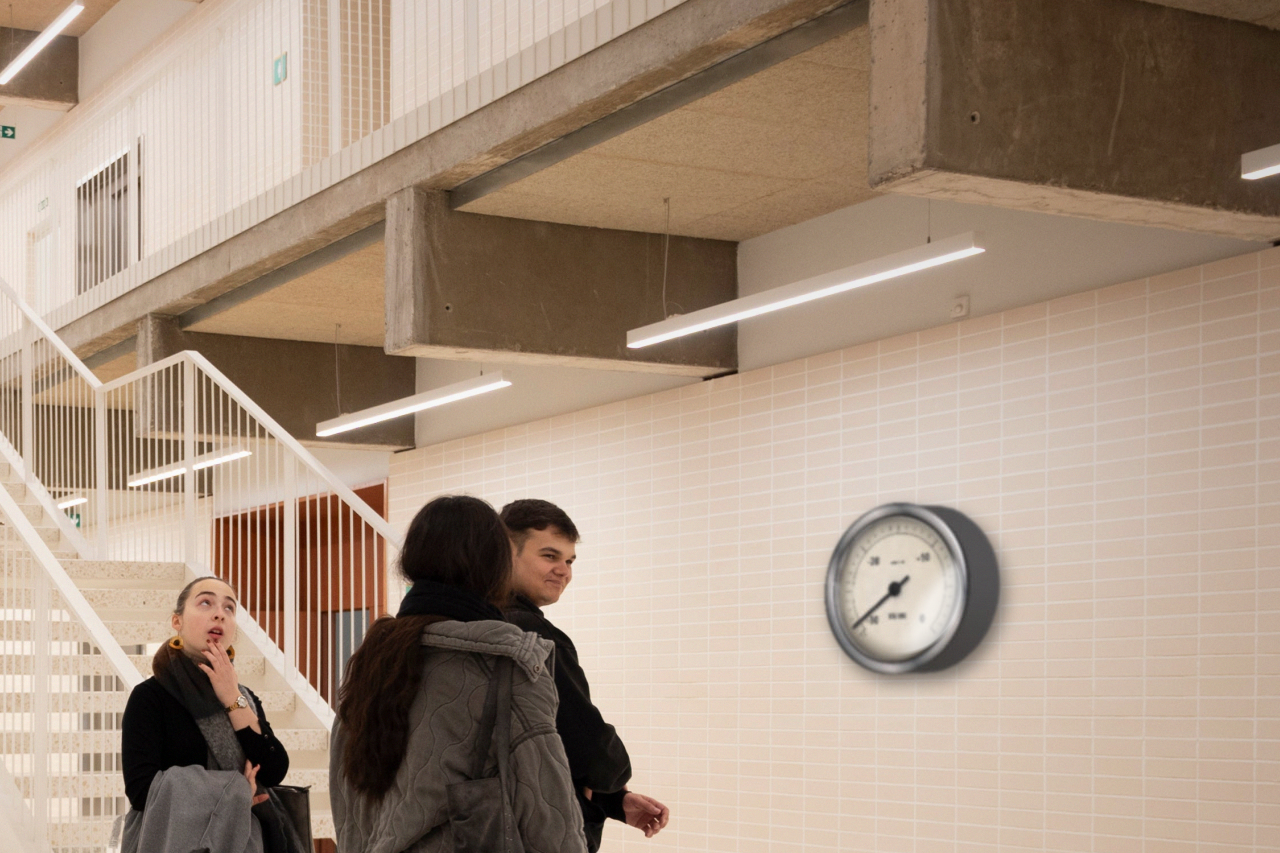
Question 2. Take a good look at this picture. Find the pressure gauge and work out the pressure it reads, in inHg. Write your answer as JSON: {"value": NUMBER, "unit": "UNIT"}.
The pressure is {"value": -29, "unit": "inHg"}
